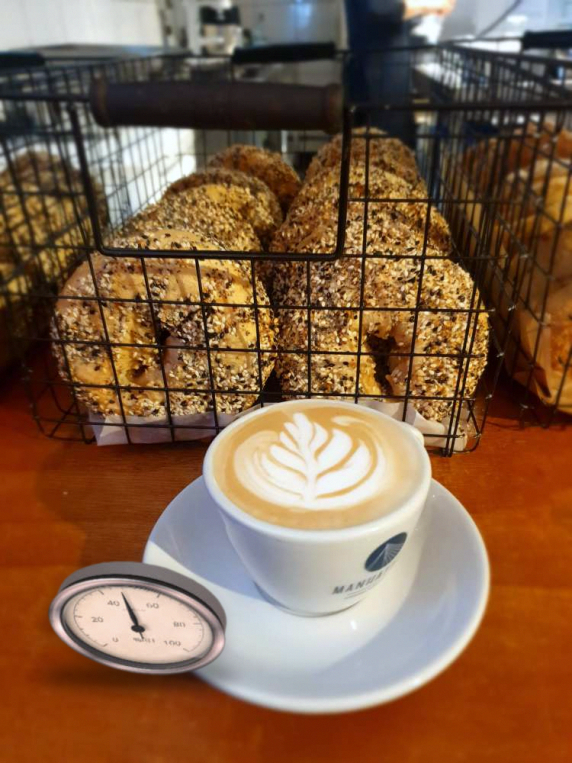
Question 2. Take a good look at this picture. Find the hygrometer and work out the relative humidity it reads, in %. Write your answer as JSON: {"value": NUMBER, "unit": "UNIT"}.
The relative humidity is {"value": 48, "unit": "%"}
